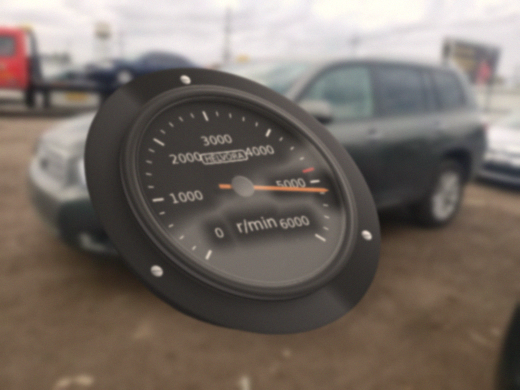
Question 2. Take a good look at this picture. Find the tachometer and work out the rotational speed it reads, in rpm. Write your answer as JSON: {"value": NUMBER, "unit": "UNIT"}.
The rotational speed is {"value": 5200, "unit": "rpm"}
